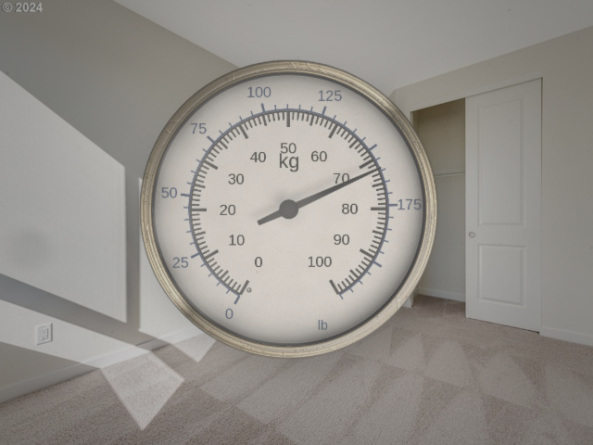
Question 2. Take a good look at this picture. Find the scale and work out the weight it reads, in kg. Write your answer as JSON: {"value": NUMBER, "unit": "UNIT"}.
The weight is {"value": 72, "unit": "kg"}
